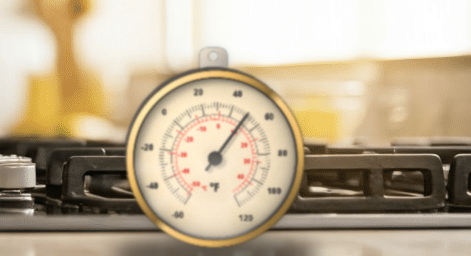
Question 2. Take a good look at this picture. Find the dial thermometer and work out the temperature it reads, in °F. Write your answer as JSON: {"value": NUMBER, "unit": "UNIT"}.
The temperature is {"value": 50, "unit": "°F"}
